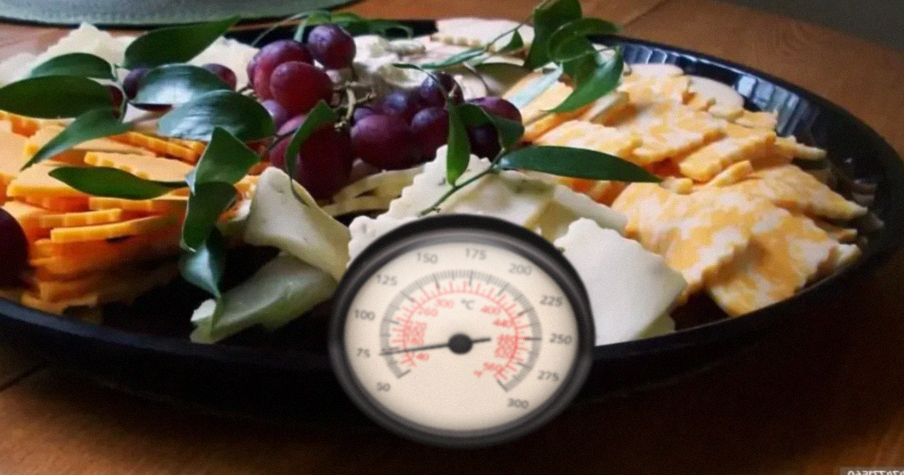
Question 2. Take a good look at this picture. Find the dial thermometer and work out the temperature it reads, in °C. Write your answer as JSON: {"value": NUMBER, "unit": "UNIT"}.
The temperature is {"value": 75, "unit": "°C"}
